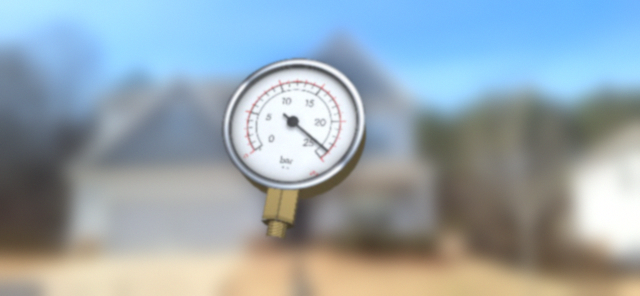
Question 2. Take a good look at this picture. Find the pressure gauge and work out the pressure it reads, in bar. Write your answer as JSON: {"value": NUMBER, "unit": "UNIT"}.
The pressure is {"value": 24, "unit": "bar"}
